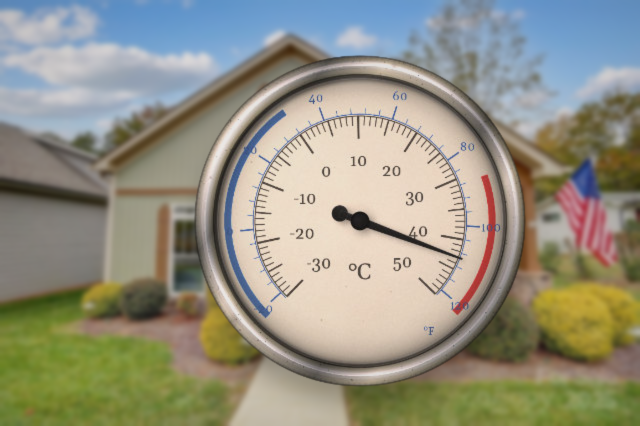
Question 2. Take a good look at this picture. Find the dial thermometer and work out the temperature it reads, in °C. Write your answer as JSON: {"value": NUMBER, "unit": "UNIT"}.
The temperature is {"value": 43, "unit": "°C"}
